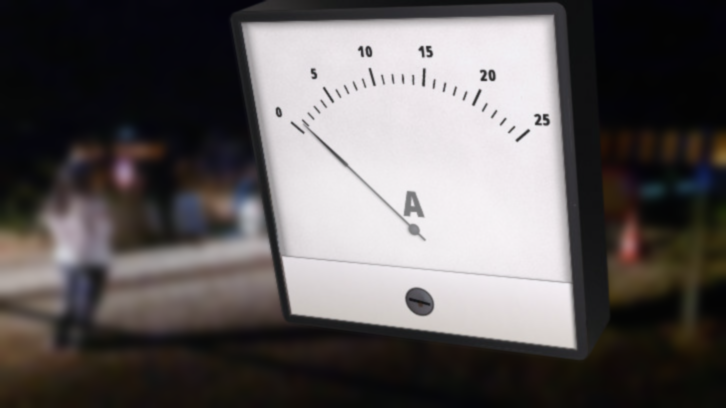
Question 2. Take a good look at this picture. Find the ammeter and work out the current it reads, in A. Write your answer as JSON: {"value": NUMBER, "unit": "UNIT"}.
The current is {"value": 1, "unit": "A"}
